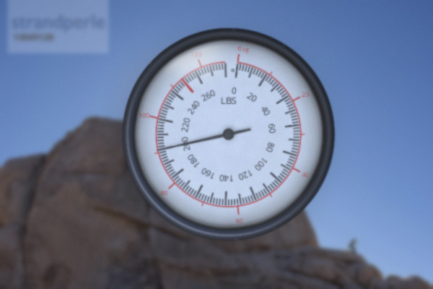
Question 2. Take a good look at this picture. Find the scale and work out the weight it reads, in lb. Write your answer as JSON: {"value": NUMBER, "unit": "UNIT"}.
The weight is {"value": 200, "unit": "lb"}
